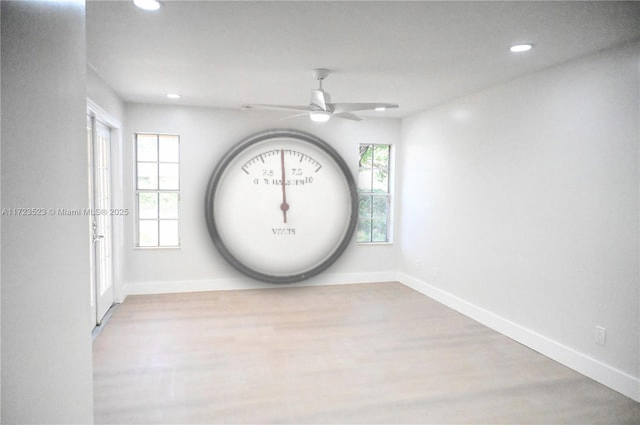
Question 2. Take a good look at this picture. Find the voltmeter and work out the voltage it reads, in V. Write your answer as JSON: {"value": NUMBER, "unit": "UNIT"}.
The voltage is {"value": 5, "unit": "V"}
